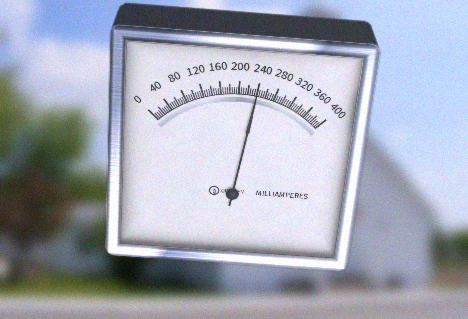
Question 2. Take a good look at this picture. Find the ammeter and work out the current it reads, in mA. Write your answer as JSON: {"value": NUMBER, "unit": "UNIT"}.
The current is {"value": 240, "unit": "mA"}
